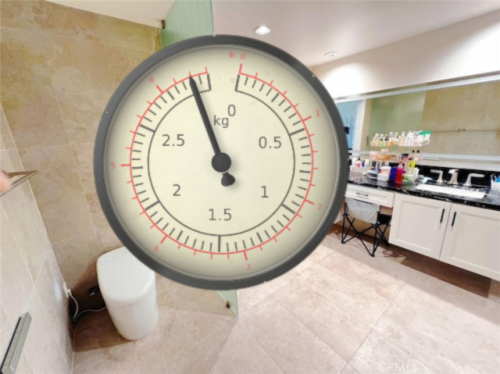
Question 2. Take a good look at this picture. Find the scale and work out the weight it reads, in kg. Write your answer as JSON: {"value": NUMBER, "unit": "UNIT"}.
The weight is {"value": 2.9, "unit": "kg"}
